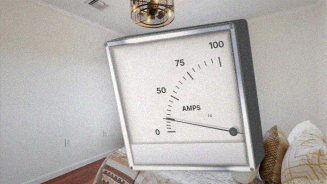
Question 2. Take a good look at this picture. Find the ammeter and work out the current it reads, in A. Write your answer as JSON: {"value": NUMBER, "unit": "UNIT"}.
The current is {"value": 25, "unit": "A"}
